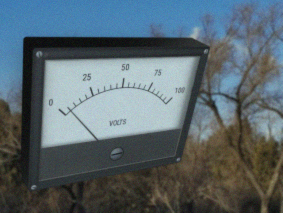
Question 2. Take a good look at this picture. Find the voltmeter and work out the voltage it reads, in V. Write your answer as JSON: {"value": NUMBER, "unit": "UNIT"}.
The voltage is {"value": 5, "unit": "V"}
